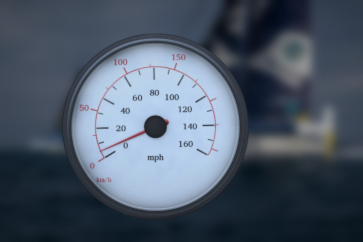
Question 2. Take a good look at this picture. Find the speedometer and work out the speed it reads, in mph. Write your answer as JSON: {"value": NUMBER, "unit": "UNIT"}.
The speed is {"value": 5, "unit": "mph"}
